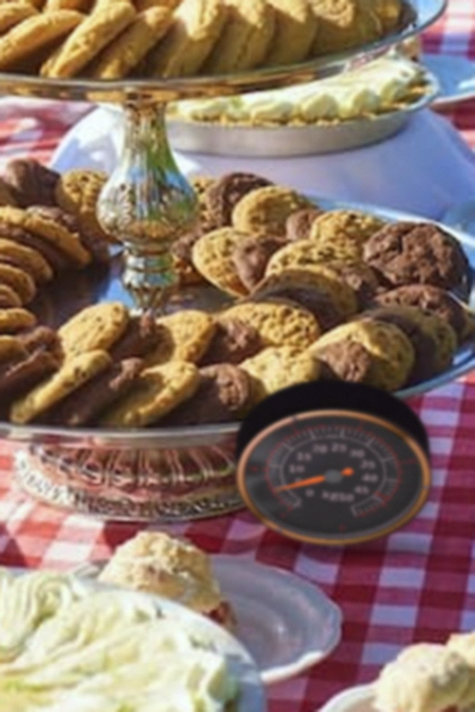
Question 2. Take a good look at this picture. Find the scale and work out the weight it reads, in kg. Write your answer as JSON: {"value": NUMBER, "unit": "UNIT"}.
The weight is {"value": 5, "unit": "kg"}
